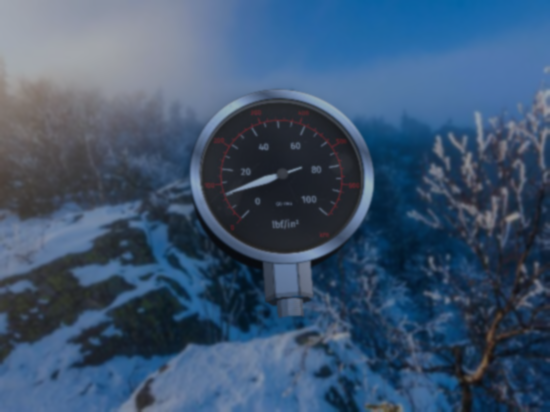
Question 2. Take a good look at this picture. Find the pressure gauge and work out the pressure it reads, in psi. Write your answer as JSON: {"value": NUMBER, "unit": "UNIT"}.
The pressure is {"value": 10, "unit": "psi"}
